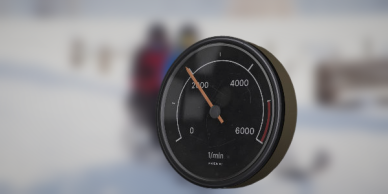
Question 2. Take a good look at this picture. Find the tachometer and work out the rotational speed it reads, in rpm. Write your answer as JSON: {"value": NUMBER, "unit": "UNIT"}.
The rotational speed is {"value": 2000, "unit": "rpm"}
